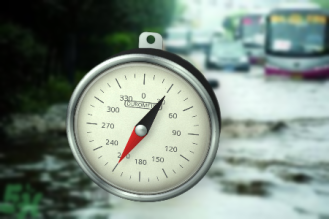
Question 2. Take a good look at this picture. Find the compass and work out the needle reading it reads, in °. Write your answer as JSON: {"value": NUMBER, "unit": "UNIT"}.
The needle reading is {"value": 210, "unit": "°"}
